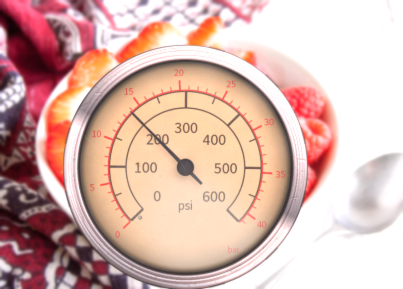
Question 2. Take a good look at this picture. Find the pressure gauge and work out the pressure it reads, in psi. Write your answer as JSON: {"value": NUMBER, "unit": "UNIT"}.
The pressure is {"value": 200, "unit": "psi"}
